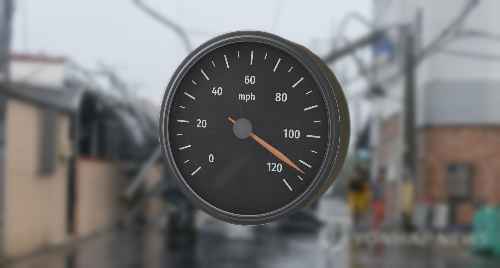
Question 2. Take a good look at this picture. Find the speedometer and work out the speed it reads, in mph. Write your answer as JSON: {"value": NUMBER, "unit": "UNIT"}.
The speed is {"value": 112.5, "unit": "mph"}
